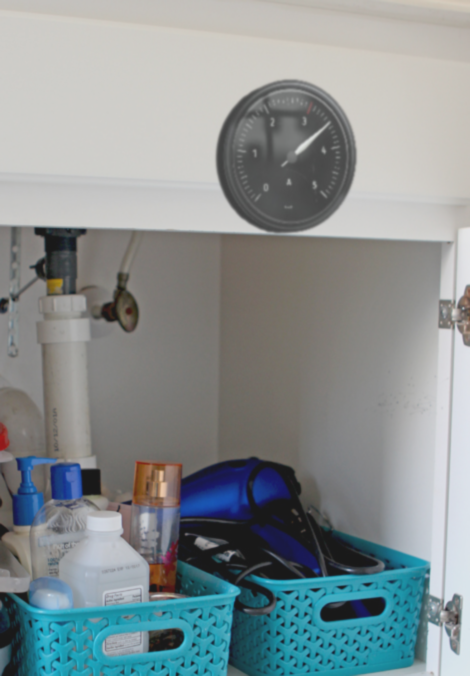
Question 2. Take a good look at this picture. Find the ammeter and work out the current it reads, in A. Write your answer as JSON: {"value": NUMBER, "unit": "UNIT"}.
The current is {"value": 3.5, "unit": "A"}
